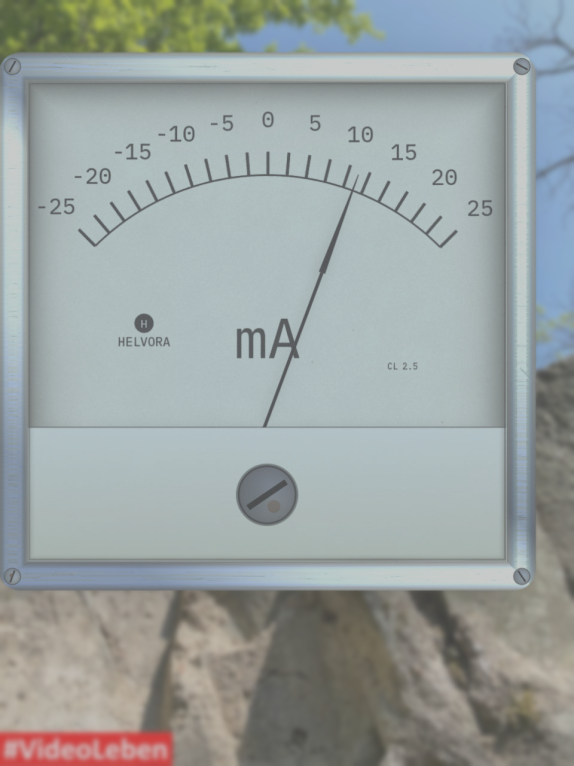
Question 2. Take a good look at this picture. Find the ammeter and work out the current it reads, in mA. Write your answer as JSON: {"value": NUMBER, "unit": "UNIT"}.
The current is {"value": 11.25, "unit": "mA"}
